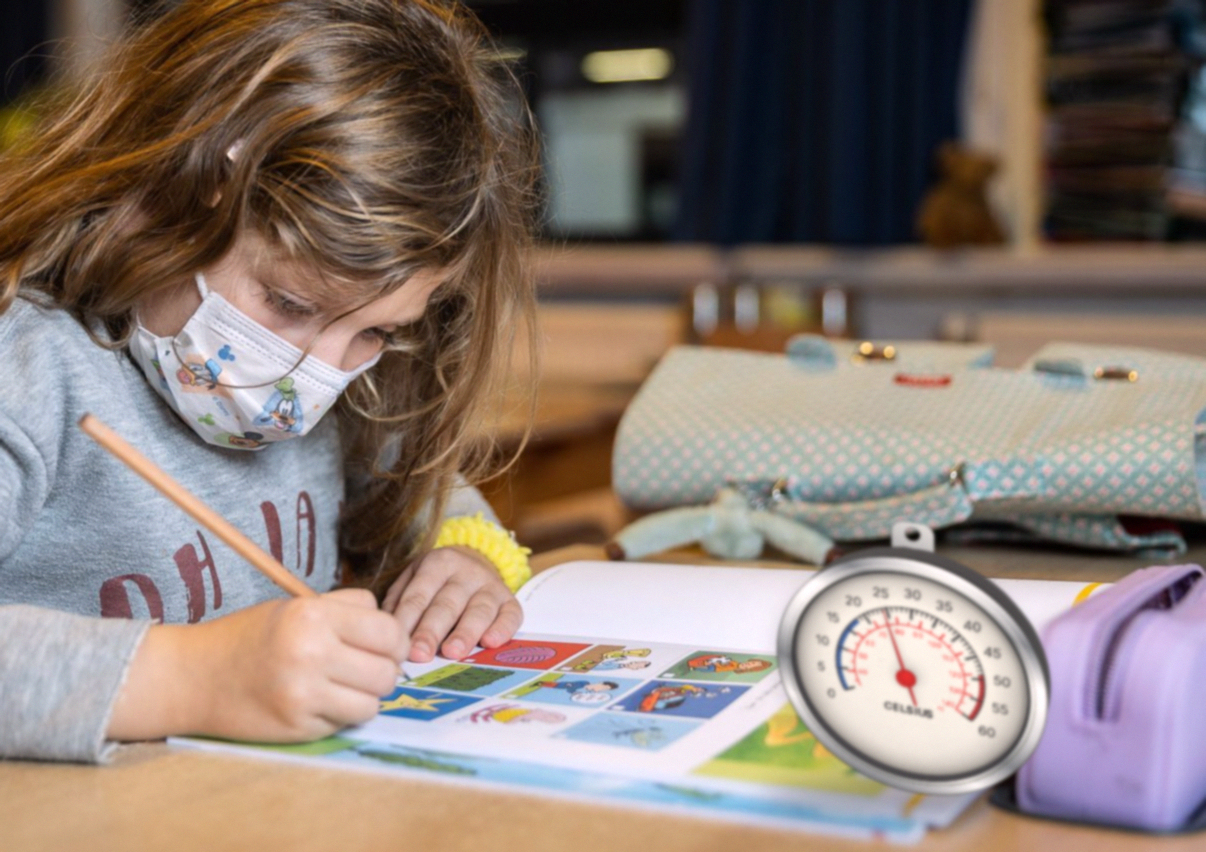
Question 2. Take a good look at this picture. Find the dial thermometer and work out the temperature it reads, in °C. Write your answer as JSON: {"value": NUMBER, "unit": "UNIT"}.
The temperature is {"value": 25, "unit": "°C"}
